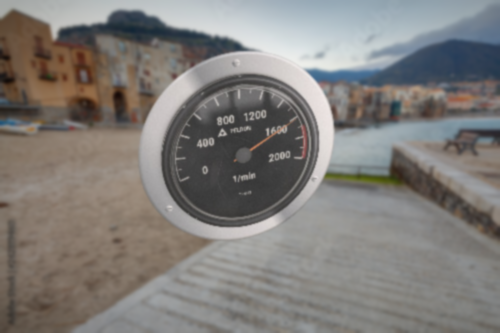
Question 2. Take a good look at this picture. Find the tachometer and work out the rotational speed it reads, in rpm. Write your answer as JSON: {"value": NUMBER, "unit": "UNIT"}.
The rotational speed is {"value": 1600, "unit": "rpm"}
